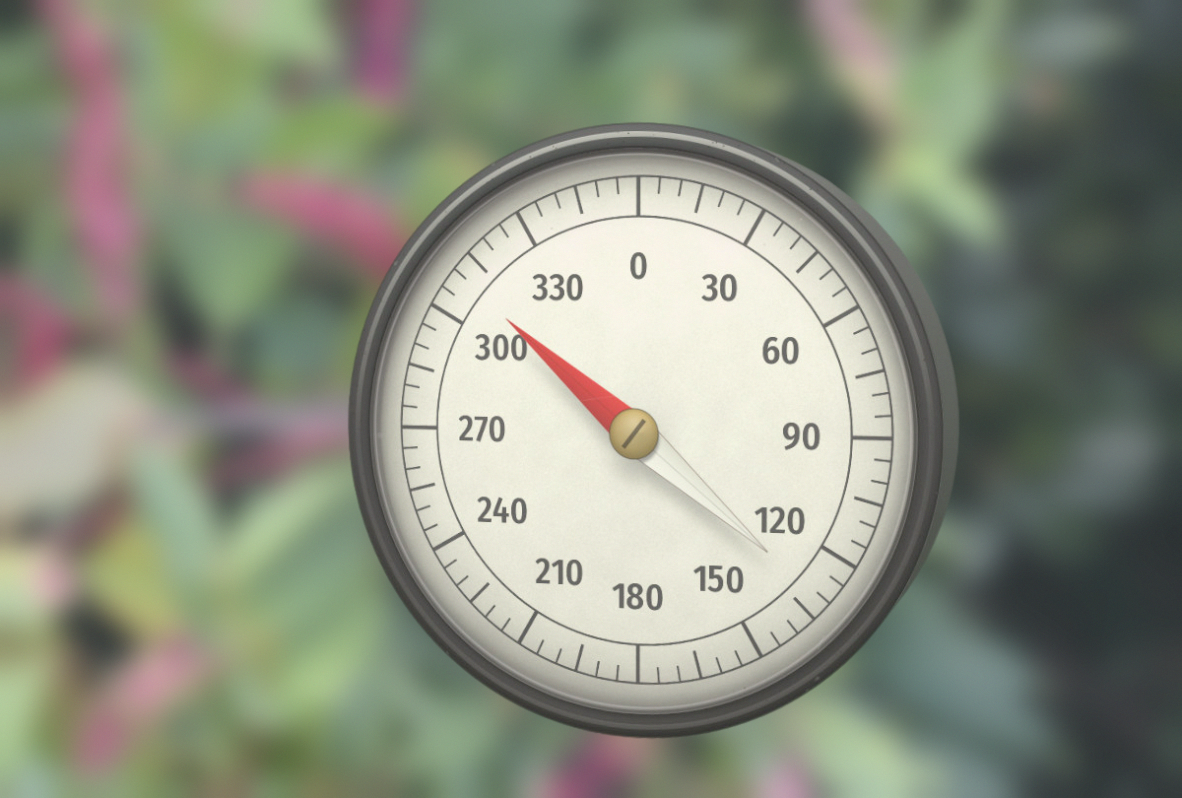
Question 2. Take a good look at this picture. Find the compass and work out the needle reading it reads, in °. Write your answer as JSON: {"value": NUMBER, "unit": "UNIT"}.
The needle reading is {"value": 310, "unit": "°"}
